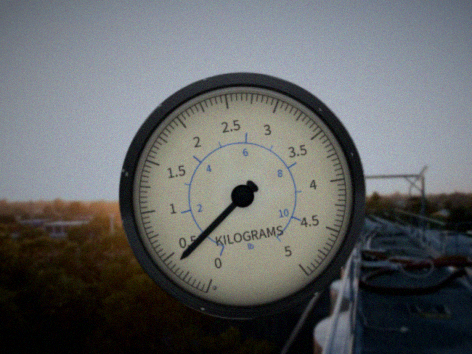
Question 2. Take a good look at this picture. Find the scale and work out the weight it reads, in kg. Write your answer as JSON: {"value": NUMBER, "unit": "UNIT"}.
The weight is {"value": 0.4, "unit": "kg"}
